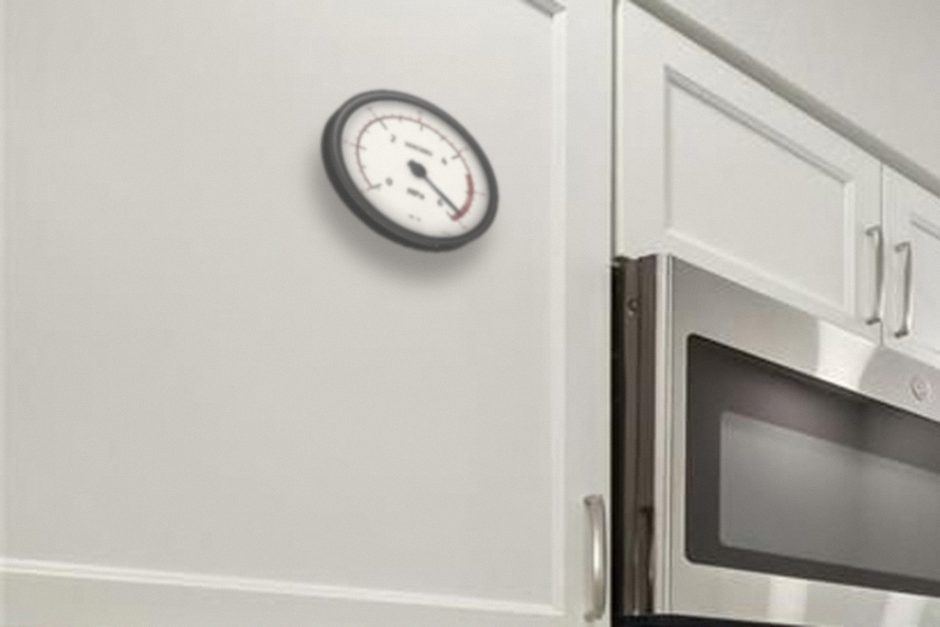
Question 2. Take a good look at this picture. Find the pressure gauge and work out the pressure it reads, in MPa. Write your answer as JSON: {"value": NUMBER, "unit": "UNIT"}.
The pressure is {"value": 5.75, "unit": "MPa"}
